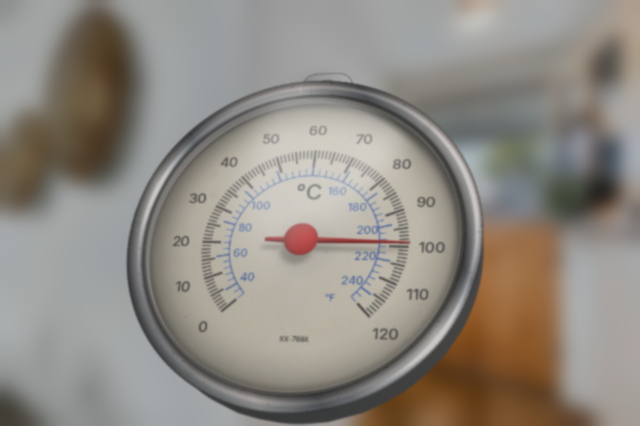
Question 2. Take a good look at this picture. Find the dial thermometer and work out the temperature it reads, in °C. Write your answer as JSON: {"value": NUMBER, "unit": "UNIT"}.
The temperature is {"value": 100, "unit": "°C"}
